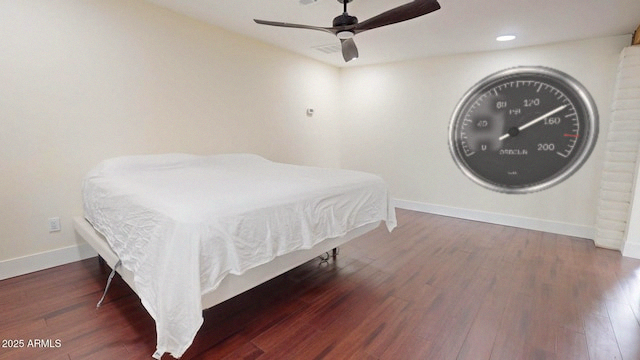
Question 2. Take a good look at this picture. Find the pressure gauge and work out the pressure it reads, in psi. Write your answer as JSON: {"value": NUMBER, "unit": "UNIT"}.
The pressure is {"value": 150, "unit": "psi"}
